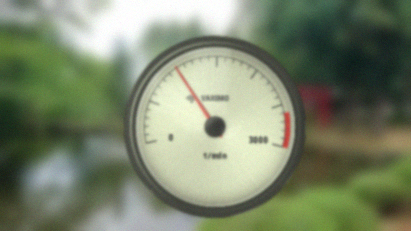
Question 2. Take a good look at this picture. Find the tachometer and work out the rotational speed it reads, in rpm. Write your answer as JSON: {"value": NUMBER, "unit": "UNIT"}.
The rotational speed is {"value": 1000, "unit": "rpm"}
